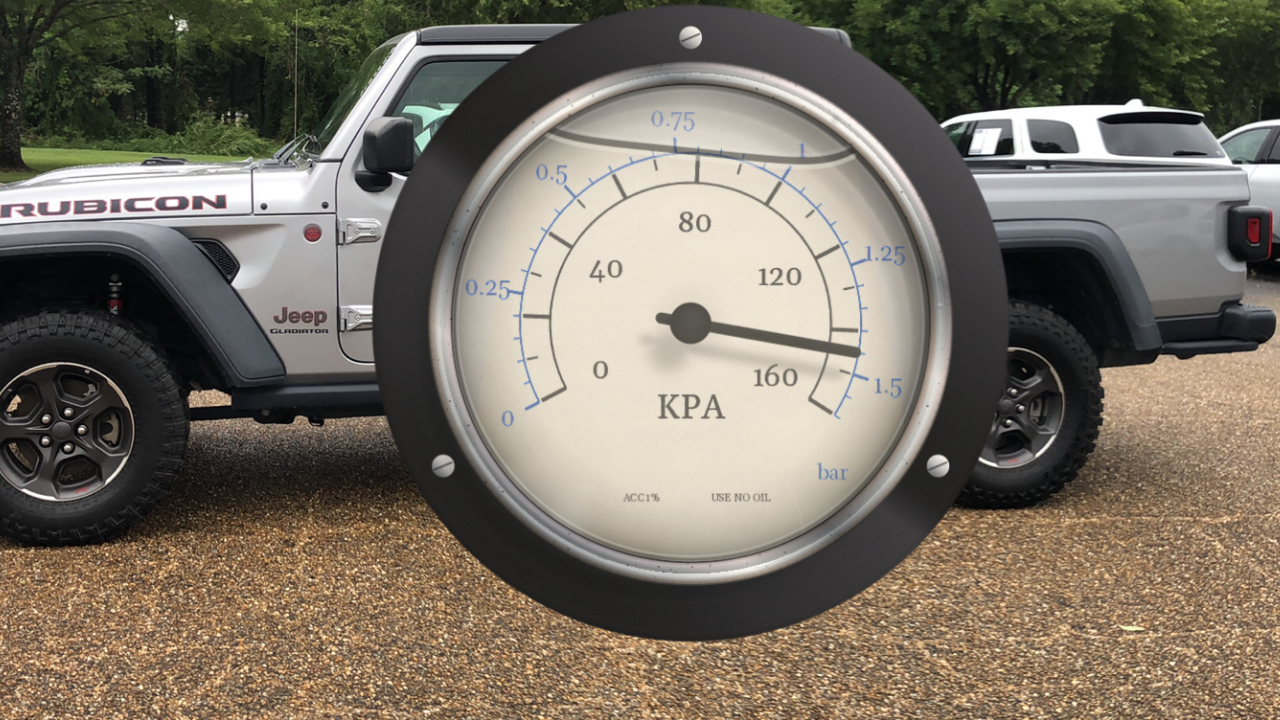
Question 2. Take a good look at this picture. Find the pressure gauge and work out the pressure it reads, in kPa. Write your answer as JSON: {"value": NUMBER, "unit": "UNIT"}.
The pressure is {"value": 145, "unit": "kPa"}
